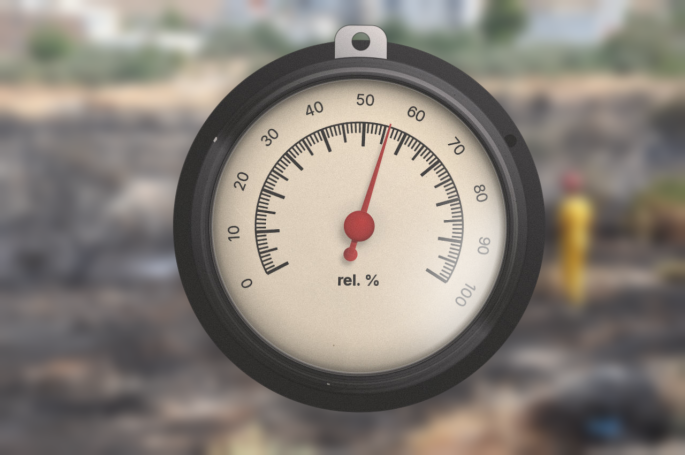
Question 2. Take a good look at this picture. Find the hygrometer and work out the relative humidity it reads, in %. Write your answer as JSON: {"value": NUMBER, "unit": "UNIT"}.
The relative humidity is {"value": 56, "unit": "%"}
